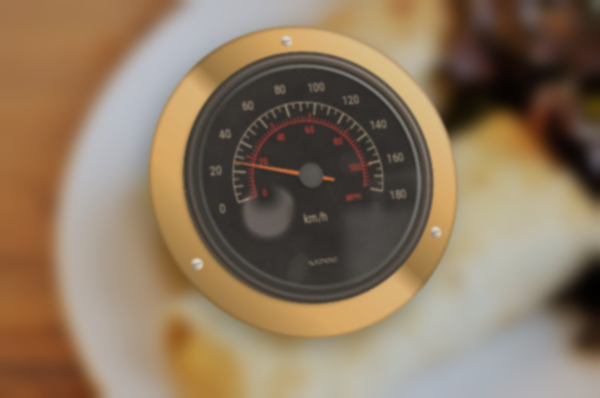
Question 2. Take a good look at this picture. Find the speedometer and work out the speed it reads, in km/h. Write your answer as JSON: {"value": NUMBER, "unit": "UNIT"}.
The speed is {"value": 25, "unit": "km/h"}
